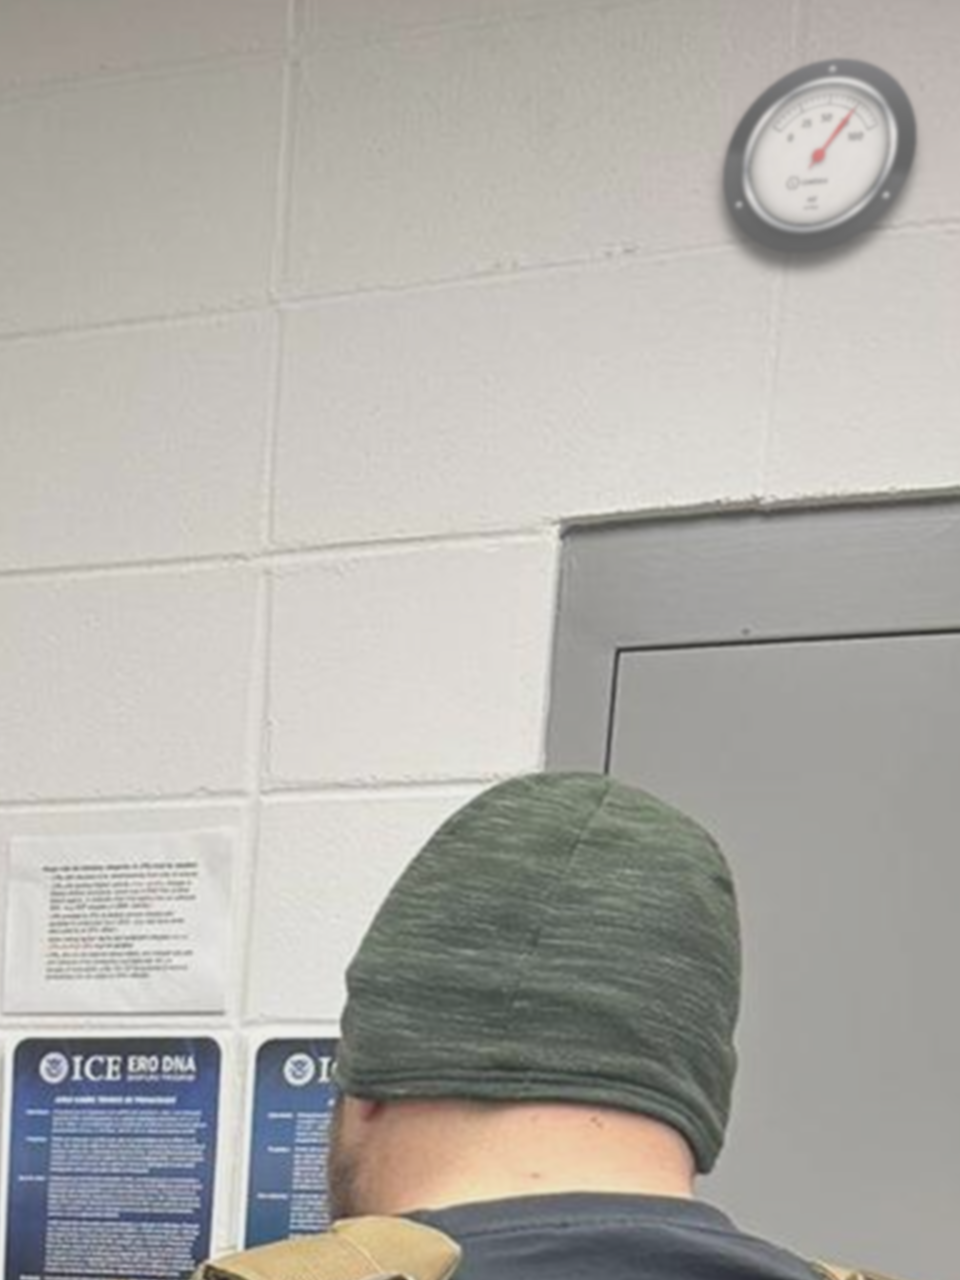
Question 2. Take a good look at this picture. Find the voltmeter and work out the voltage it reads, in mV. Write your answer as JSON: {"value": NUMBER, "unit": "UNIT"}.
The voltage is {"value": 75, "unit": "mV"}
